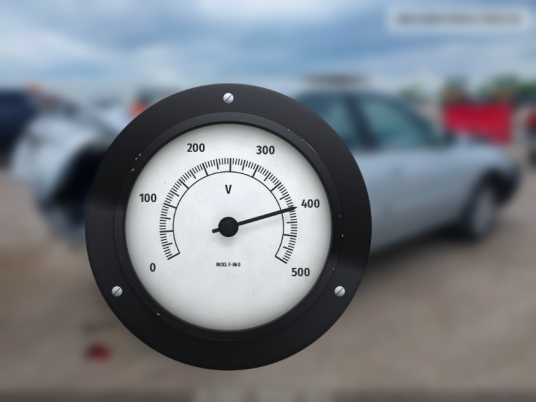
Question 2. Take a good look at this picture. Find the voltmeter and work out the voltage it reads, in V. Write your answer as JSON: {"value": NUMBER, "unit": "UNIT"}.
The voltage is {"value": 400, "unit": "V"}
